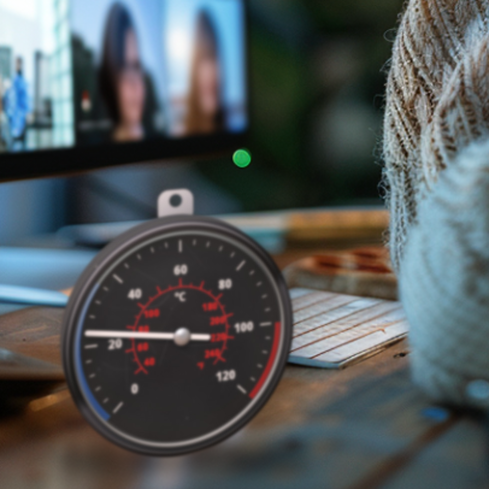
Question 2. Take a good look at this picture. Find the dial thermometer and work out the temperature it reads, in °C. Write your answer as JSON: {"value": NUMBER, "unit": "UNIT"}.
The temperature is {"value": 24, "unit": "°C"}
